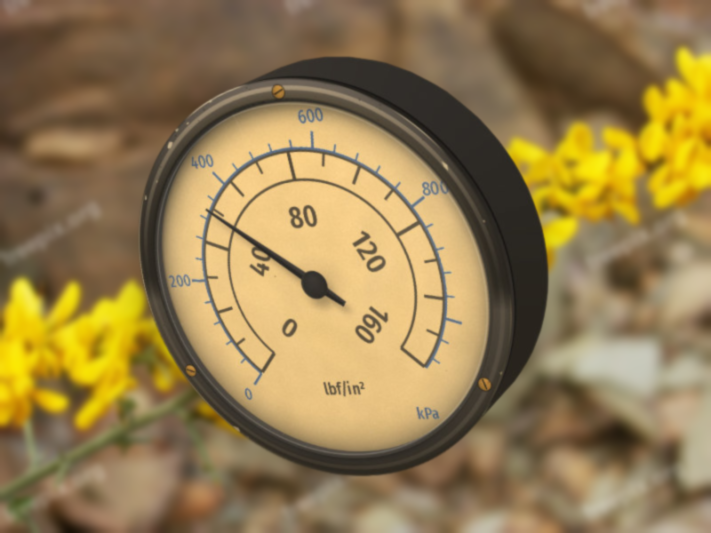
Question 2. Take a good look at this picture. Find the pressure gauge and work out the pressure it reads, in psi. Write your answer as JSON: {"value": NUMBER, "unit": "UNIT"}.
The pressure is {"value": 50, "unit": "psi"}
